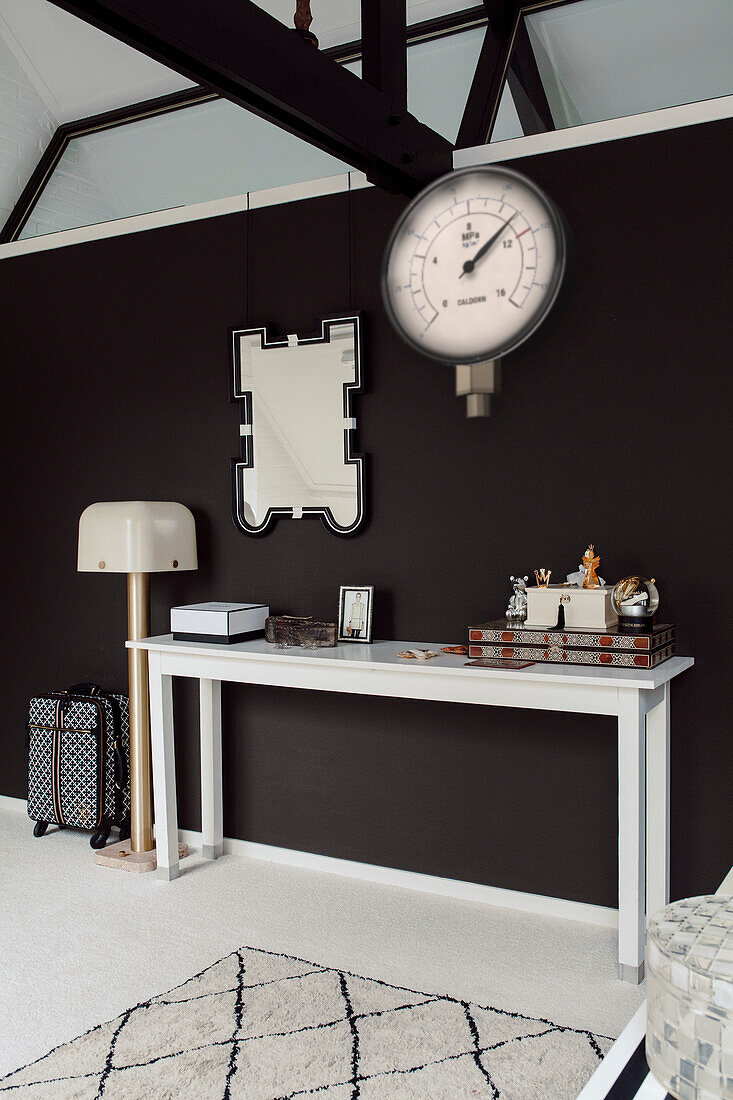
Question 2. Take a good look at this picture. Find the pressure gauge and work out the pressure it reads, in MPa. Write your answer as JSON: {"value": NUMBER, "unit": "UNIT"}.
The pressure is {"value": 11, "unit": "MPa"}
